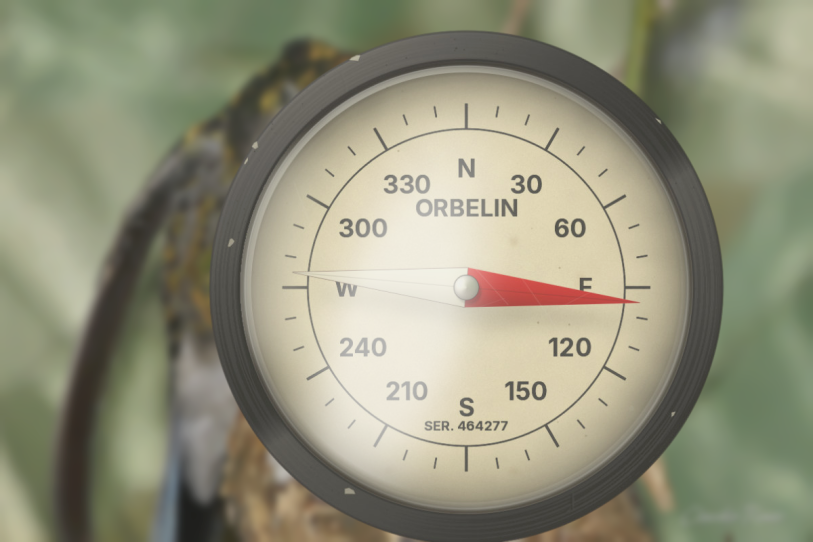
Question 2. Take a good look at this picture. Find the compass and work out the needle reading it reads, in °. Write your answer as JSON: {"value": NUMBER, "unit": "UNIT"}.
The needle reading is {"value": 95, "unit": "°"}
